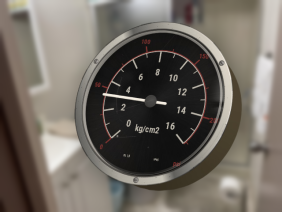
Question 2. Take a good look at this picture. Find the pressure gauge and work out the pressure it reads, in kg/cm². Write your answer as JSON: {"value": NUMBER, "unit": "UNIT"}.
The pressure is {"value": 3, "unit": "kg/cm²"}
